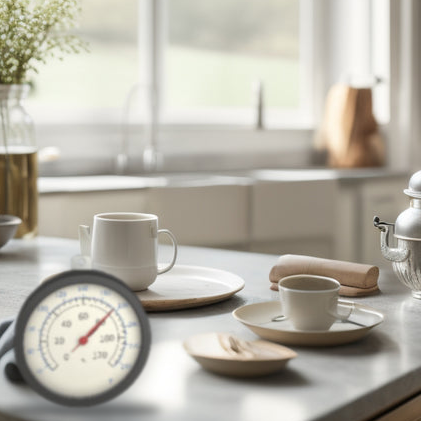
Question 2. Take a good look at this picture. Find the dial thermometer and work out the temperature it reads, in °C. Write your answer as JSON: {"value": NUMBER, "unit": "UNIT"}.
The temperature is {"value": 80, "unit": "°C"}
